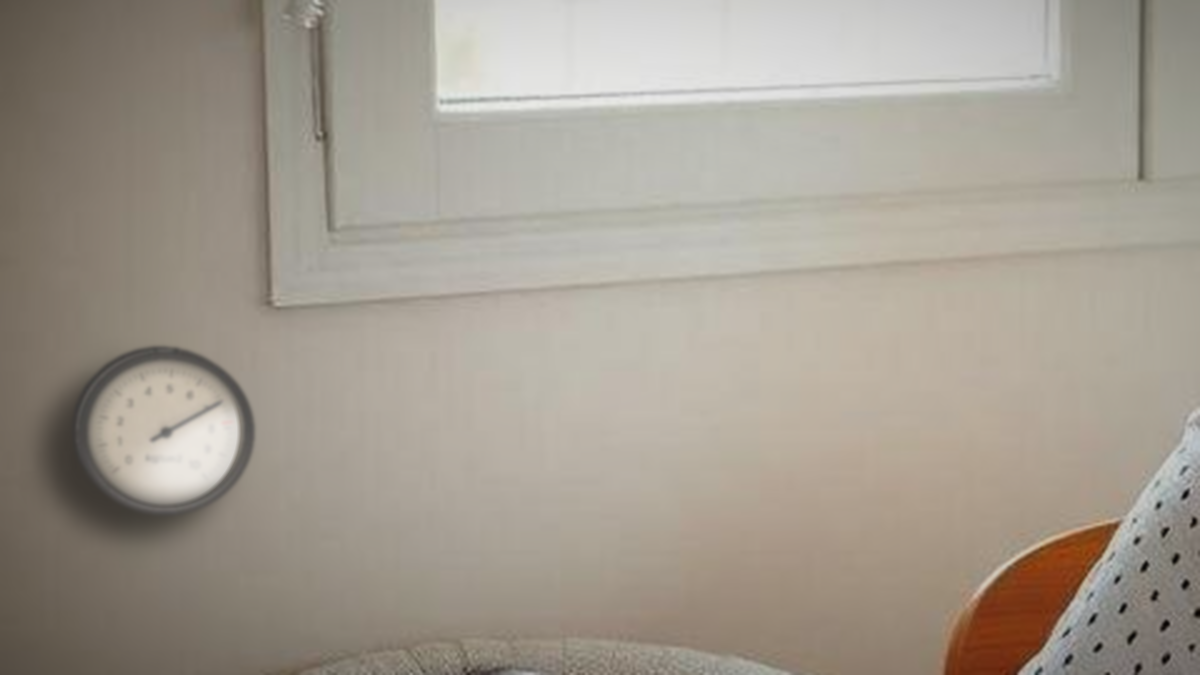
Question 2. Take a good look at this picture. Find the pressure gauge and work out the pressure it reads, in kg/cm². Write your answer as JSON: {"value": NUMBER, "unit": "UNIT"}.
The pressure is {"value": 7, "unit": "kg/cm²"}
